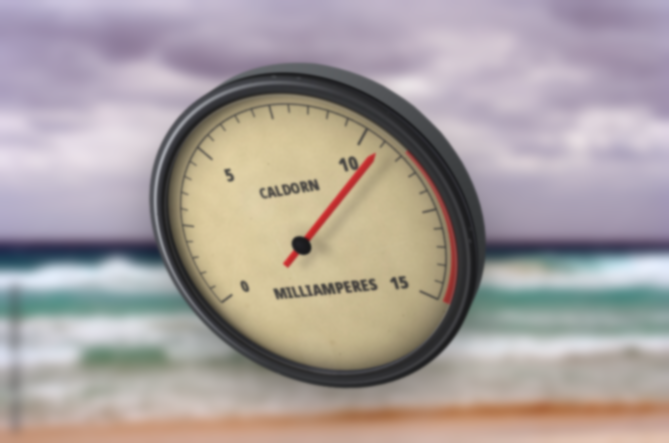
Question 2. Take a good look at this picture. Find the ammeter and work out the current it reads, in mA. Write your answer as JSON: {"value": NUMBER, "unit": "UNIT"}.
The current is {"value": 10.5, "unit": "mA"}
